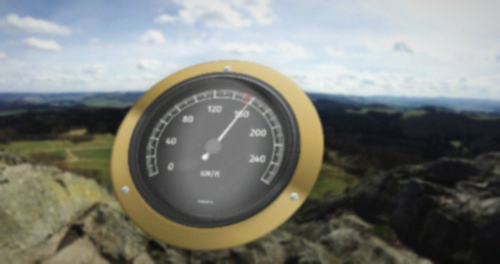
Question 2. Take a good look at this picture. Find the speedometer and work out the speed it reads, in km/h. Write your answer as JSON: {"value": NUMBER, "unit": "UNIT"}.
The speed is {"value": 160, "unit": "km/h"}
